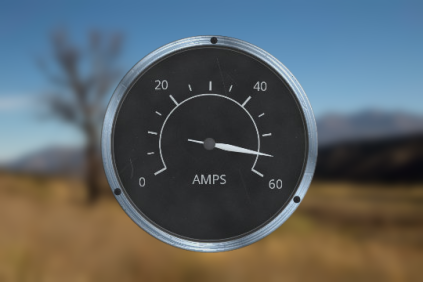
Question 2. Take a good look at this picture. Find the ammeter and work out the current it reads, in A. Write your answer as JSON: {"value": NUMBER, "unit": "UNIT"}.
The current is {"value": 55, "unit": "A"}
